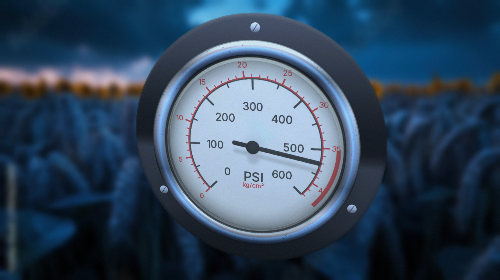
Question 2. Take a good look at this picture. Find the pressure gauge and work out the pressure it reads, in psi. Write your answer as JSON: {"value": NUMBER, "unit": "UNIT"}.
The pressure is {"value": 525, "unit": "psi"}
